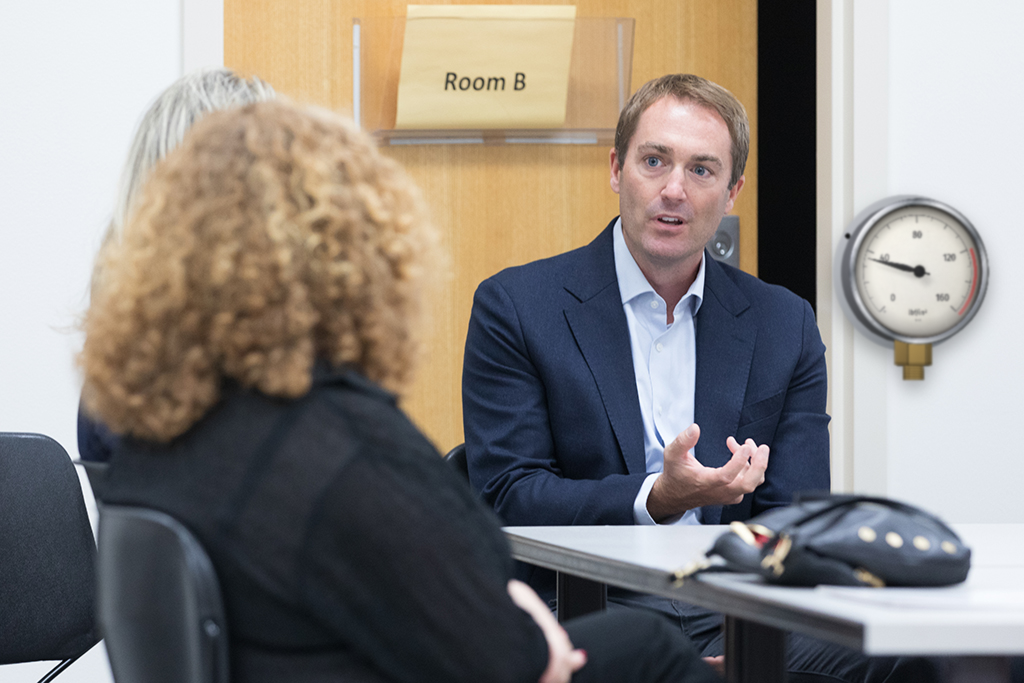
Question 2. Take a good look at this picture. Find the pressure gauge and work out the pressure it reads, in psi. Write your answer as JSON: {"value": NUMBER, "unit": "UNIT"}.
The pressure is {"value": 35, "unit": "psi"}
